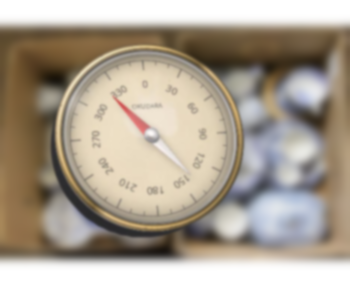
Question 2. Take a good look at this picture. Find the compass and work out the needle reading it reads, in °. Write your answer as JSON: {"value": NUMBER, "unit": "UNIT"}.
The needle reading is {"value": 320, "unit": "°"}
